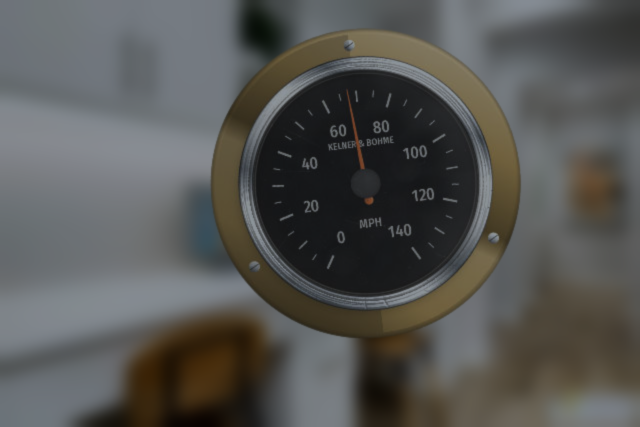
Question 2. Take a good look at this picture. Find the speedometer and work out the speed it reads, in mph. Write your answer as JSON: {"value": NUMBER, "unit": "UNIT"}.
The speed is {"value": 67.5, "unit": "mph"}
